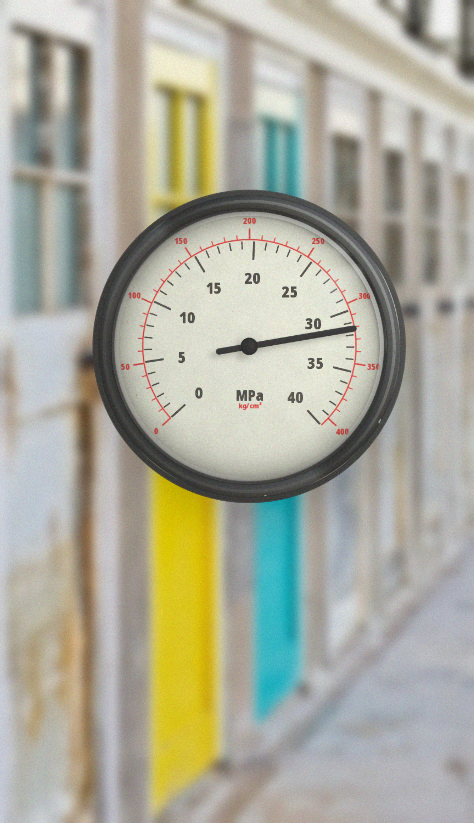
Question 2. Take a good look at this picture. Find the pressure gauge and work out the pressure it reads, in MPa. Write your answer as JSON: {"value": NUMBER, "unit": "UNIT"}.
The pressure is {"value": 31.5, "unit": "MPa"}
